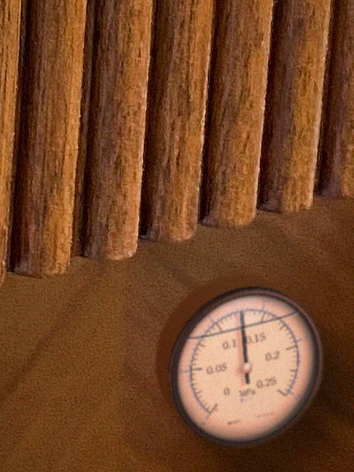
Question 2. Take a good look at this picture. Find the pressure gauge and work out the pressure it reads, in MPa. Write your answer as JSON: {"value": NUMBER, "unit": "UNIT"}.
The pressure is {"value": 0.125, "unit": "MPa"}
